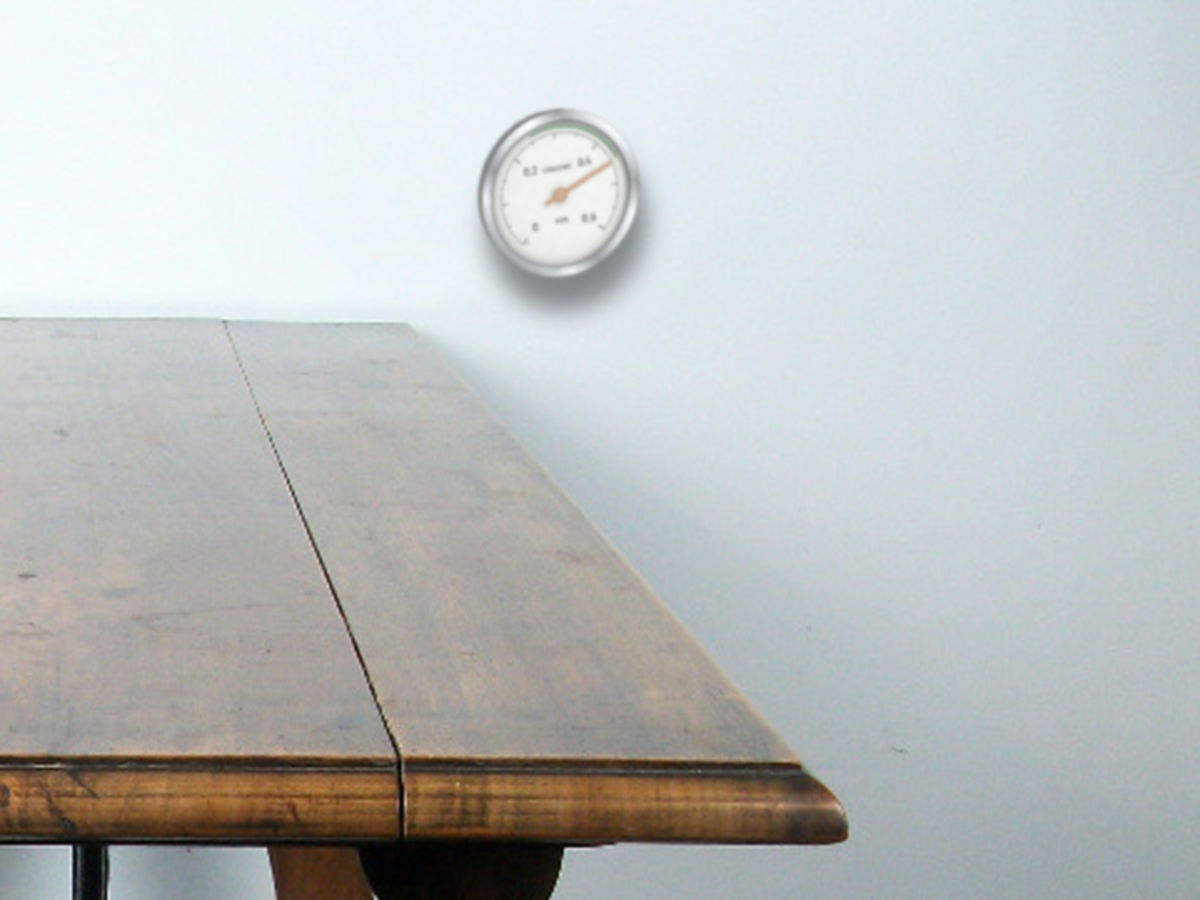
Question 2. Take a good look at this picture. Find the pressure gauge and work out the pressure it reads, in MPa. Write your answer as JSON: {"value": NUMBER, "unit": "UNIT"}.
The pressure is {"value": 0.45, "unit": "MPa"}
